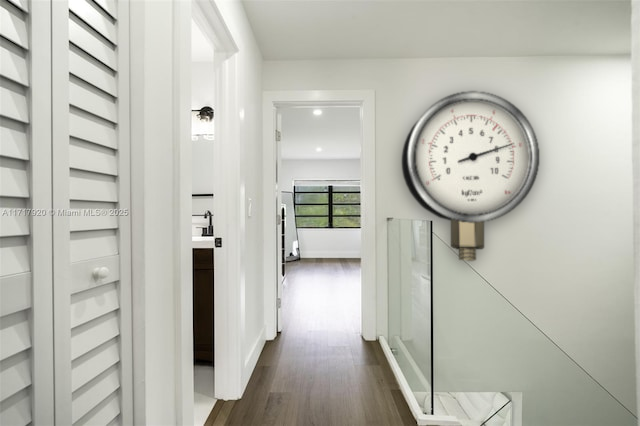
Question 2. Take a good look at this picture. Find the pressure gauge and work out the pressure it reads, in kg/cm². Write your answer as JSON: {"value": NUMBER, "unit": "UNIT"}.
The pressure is {"value": 8, "unit": "kg/cm²"}
